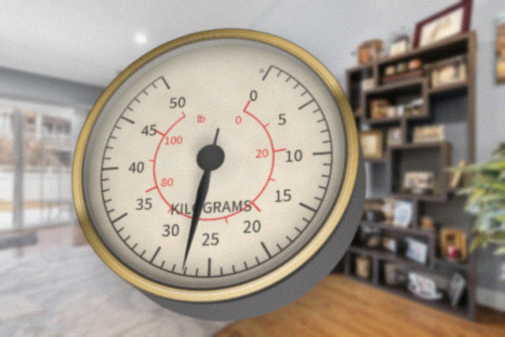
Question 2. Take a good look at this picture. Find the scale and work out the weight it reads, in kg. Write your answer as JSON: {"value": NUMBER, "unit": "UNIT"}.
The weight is {"value": 27, "unit": "kg"}
